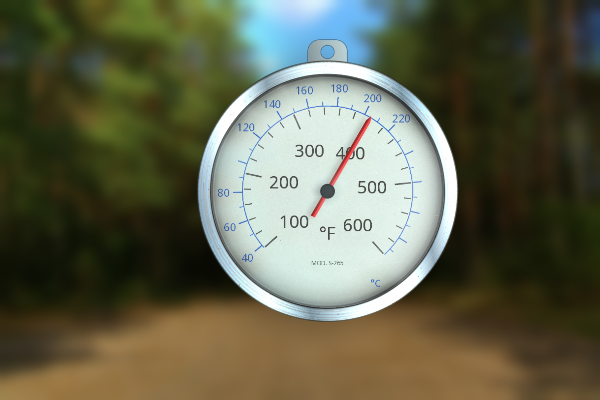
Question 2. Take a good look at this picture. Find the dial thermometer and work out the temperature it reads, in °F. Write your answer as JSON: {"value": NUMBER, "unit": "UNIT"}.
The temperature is {"value": 400, "unit": "°F"}
